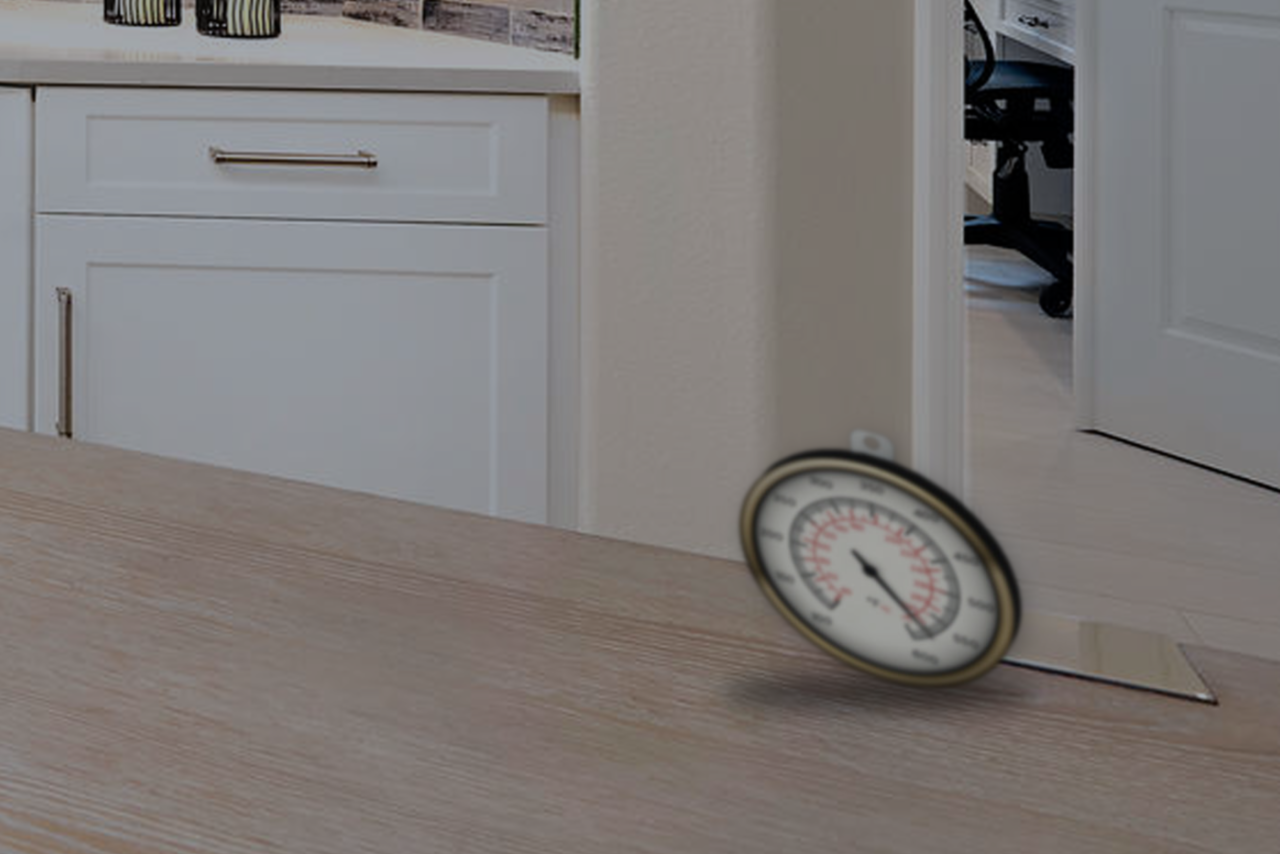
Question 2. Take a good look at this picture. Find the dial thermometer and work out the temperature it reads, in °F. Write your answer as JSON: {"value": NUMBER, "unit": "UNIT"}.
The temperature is {"value": 575, "unit": "°F"}
